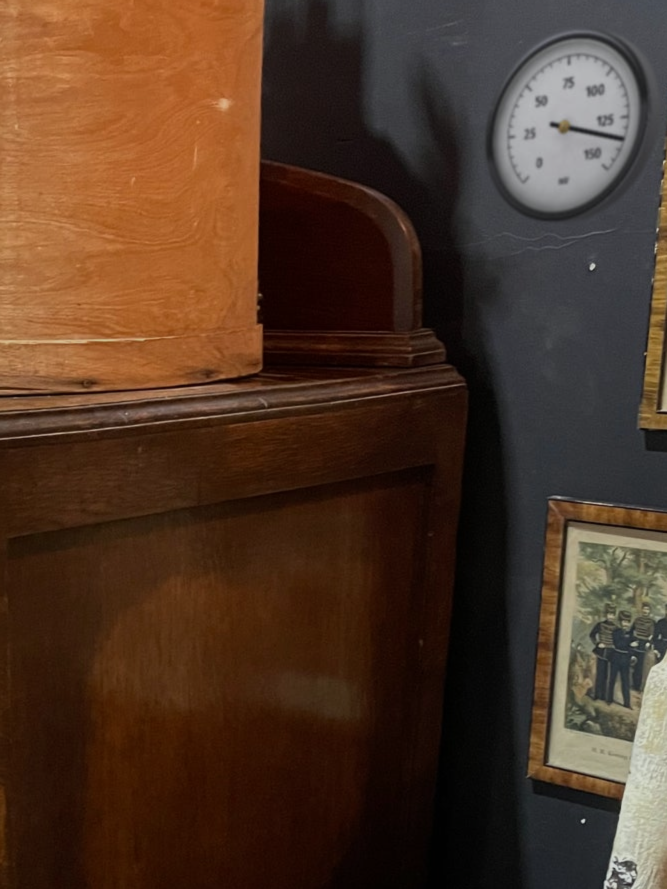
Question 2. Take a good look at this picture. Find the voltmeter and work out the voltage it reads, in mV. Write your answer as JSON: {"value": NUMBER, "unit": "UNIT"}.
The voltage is {"value": 135, "unit": "mV"}
